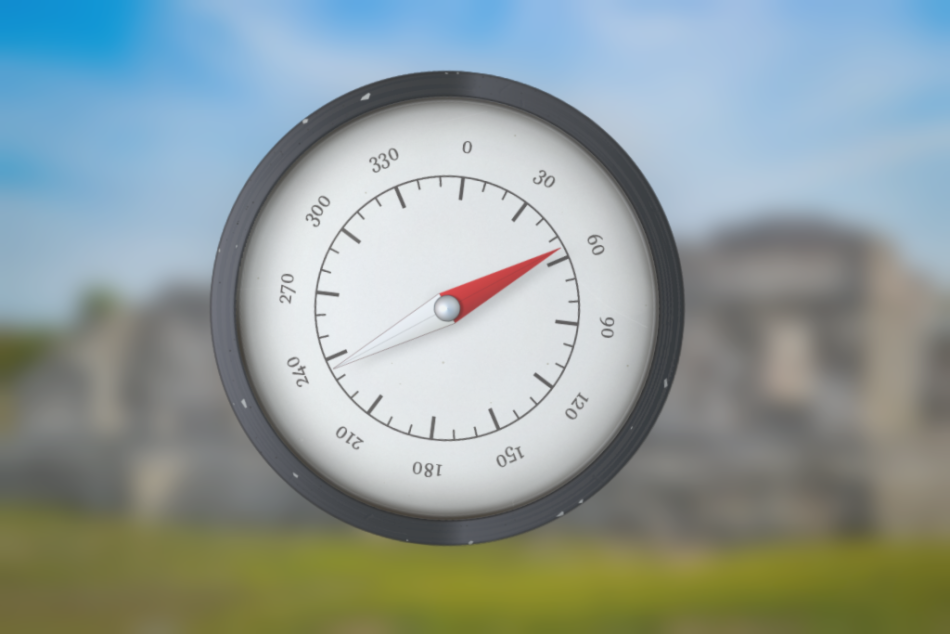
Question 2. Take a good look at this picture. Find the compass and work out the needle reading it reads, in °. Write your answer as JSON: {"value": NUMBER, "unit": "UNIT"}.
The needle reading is {"value": 55, "unit": "°"}
